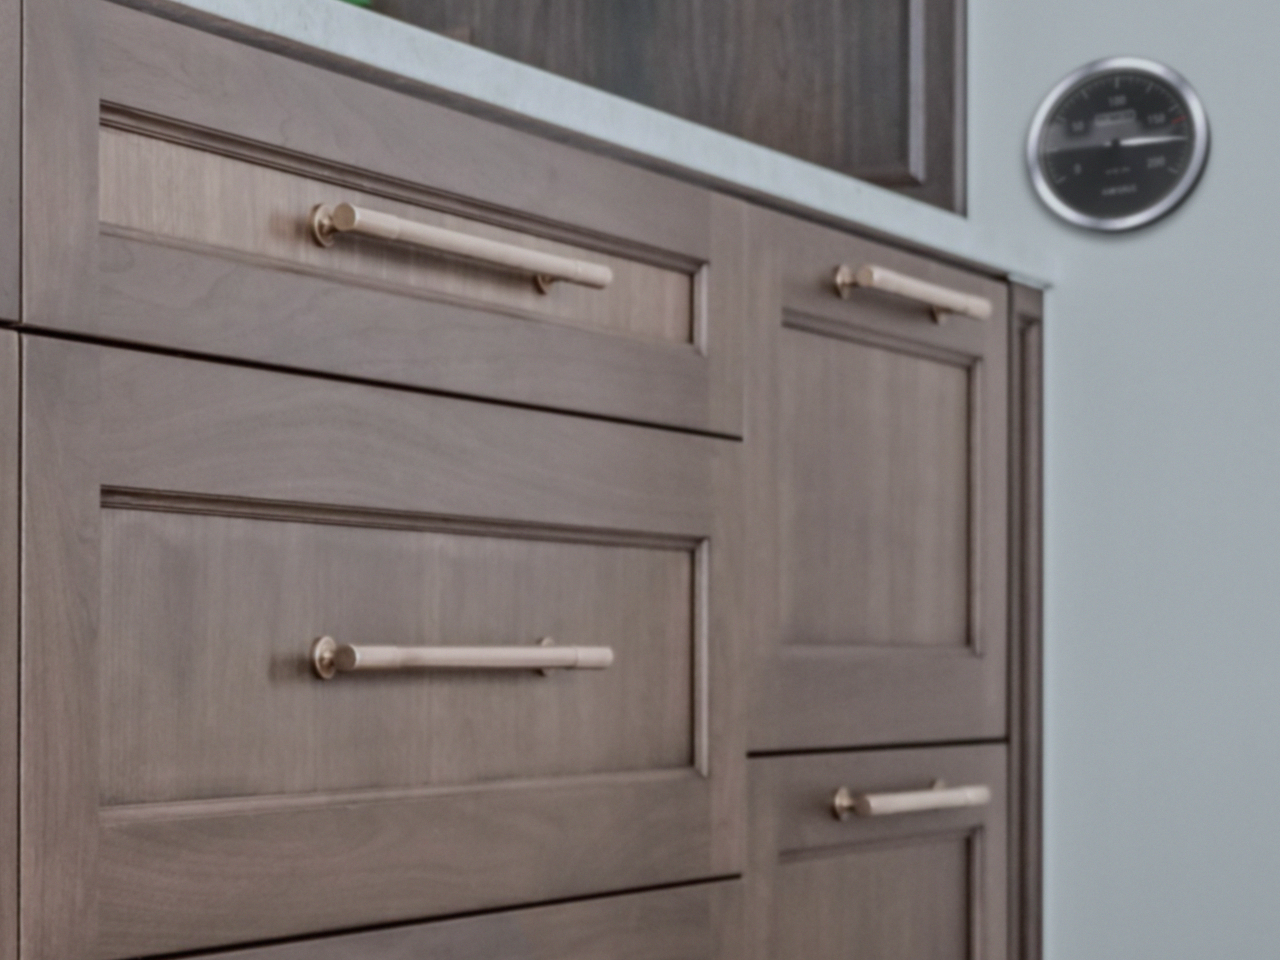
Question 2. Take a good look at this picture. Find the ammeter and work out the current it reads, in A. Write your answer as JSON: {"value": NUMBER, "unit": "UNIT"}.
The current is {"value": 175, "unit": "A"}
